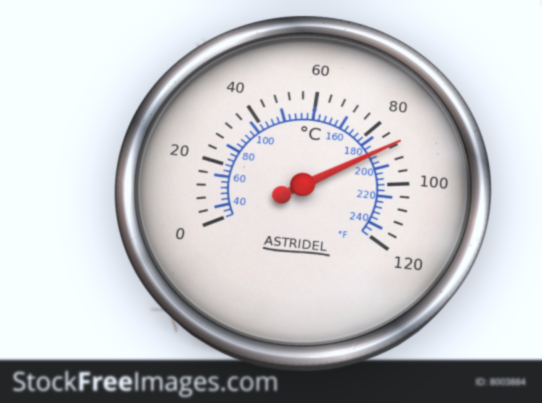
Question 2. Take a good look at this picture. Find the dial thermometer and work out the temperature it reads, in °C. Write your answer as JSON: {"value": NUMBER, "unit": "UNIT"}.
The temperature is {"value": 88, "unit": "°C"}
